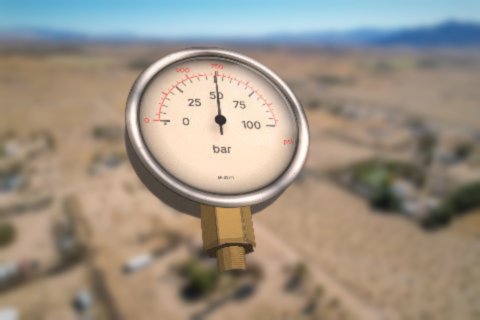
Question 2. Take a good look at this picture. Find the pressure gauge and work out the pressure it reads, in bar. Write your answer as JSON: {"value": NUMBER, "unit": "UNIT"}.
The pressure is {"value": 50, "unit": "bar"}
